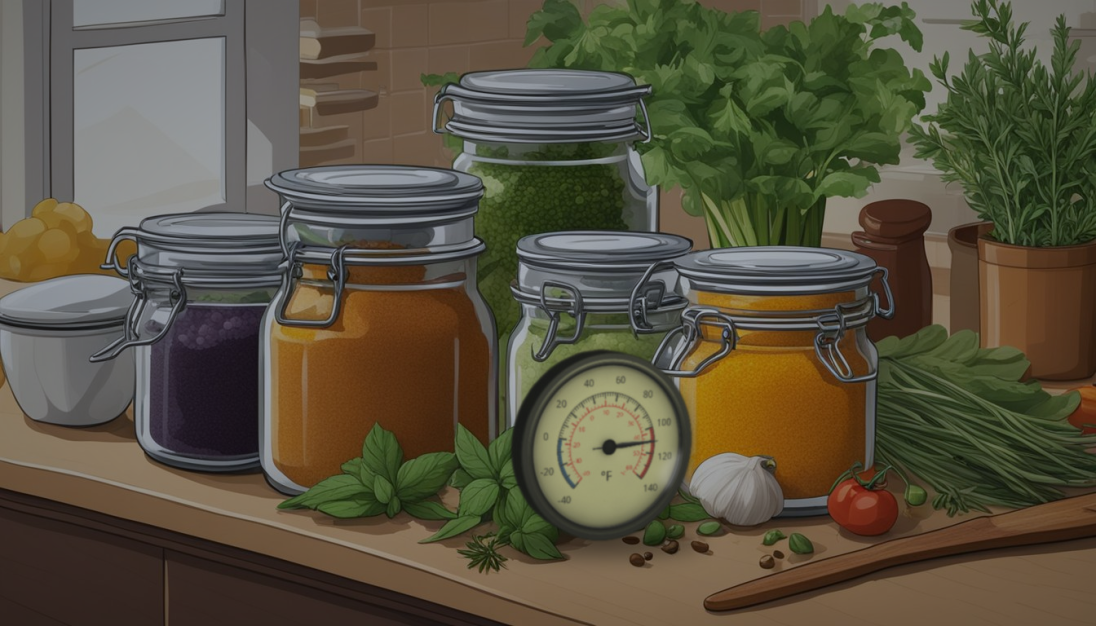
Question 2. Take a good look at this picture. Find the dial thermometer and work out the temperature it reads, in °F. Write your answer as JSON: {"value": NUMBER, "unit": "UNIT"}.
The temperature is {"value": 110, "unit": "°F"}
